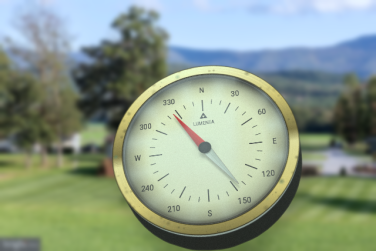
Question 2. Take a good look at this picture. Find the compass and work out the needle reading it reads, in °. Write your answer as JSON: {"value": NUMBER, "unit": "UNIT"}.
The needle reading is {"value": 325, "unit": "°"}
